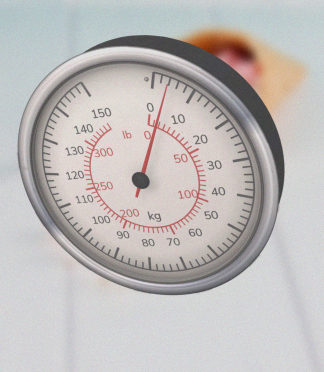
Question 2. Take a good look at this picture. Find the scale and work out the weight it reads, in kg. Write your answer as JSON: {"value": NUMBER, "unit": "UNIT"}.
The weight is {"value": 4, "unit": "kg"}
